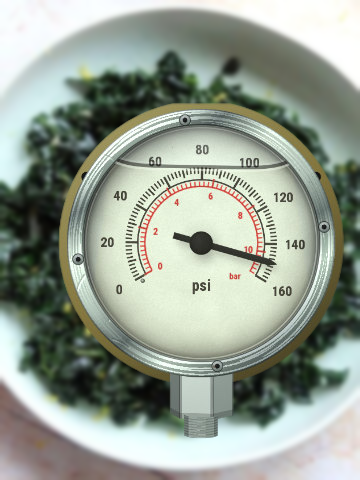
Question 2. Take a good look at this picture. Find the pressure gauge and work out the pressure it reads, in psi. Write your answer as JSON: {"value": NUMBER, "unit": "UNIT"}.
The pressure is {"value": 150, "unit": "psi"}
